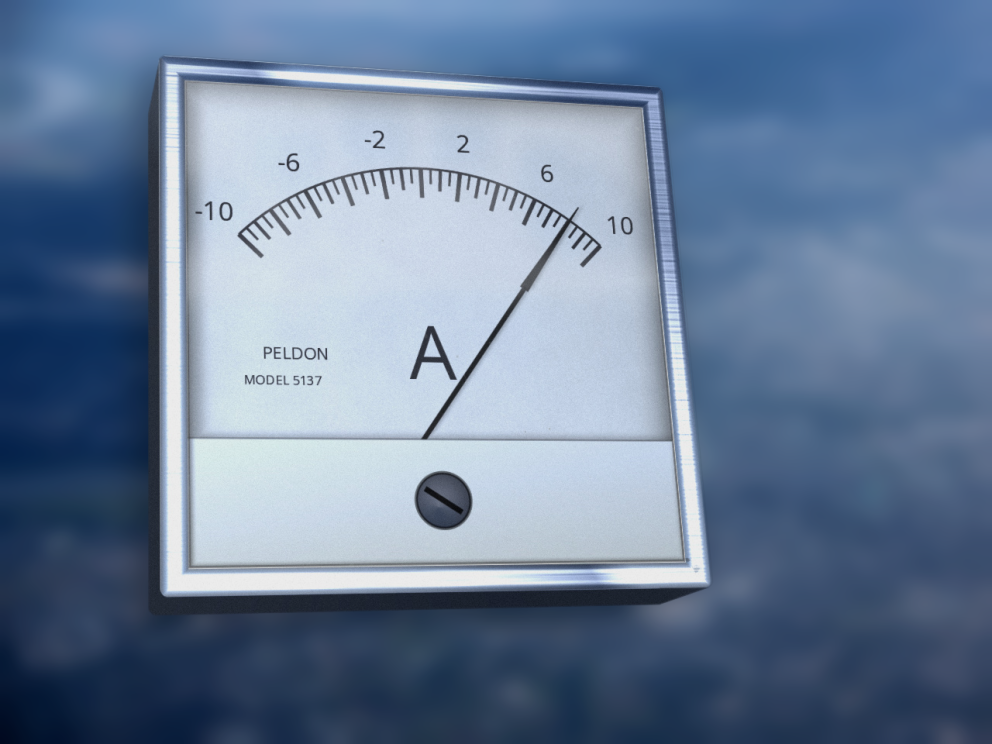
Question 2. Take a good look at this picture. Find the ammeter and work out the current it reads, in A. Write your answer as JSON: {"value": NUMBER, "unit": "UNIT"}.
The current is {"value": 8, "unit": "A"}
